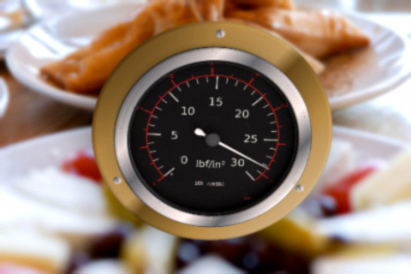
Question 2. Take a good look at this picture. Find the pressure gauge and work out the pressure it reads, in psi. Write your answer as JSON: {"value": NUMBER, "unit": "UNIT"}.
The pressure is {"value": 28, "unit": "psi"}
